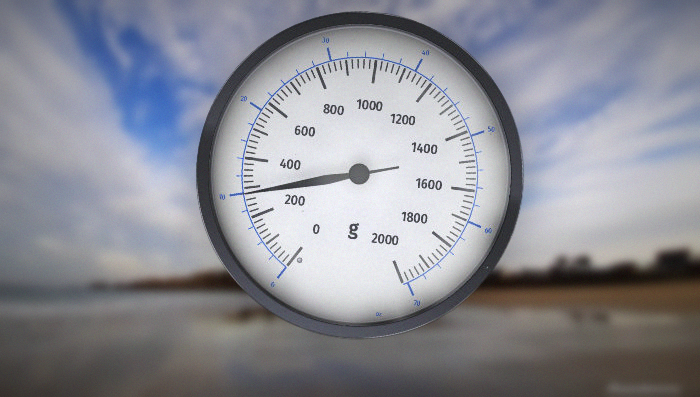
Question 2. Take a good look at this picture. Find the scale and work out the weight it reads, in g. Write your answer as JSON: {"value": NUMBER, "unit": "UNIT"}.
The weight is {"value": 280, "unit": "g"}
